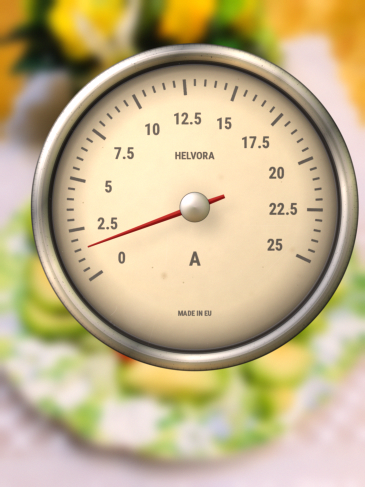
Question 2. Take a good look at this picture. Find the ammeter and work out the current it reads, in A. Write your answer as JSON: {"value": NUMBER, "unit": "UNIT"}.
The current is {"value": 1.5, "unit": "A"}
